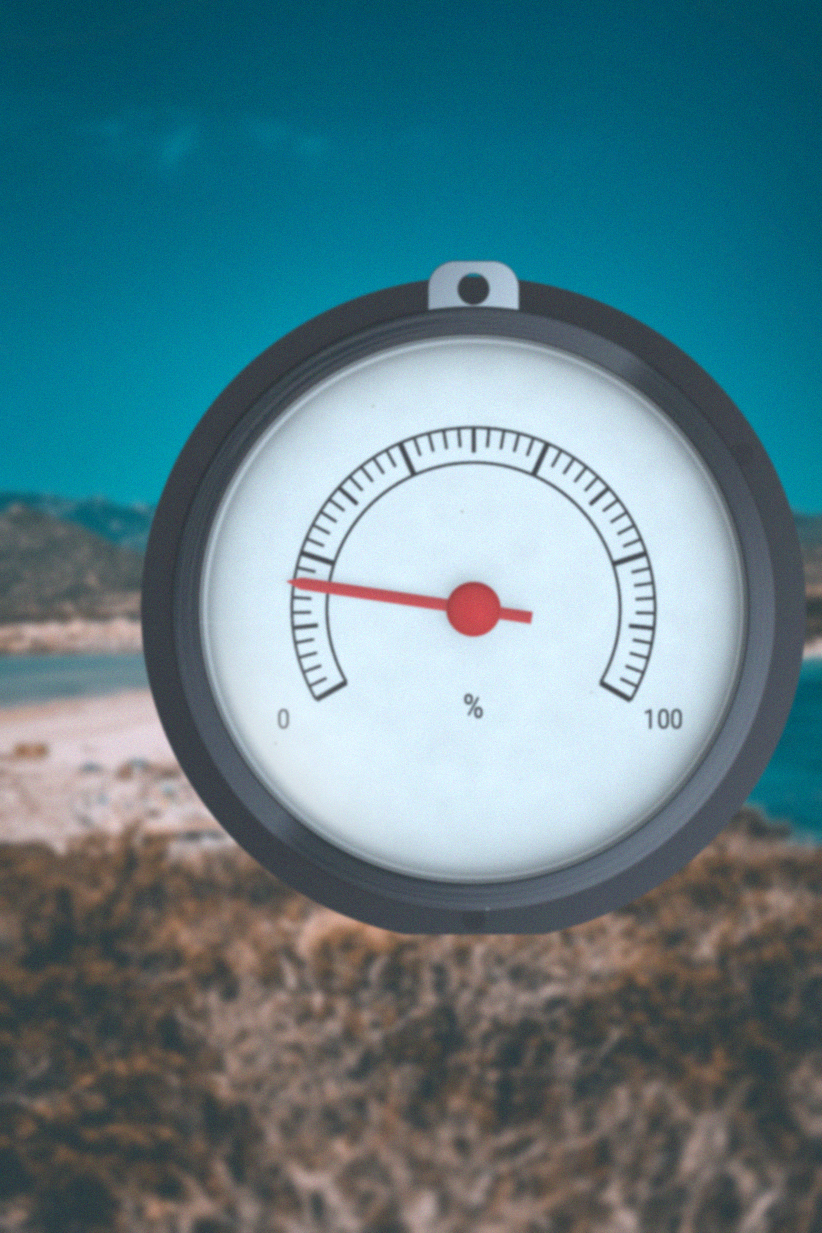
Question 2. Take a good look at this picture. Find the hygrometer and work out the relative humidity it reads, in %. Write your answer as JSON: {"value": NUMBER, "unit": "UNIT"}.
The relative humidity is {"value": 16, "unit": "%"}
